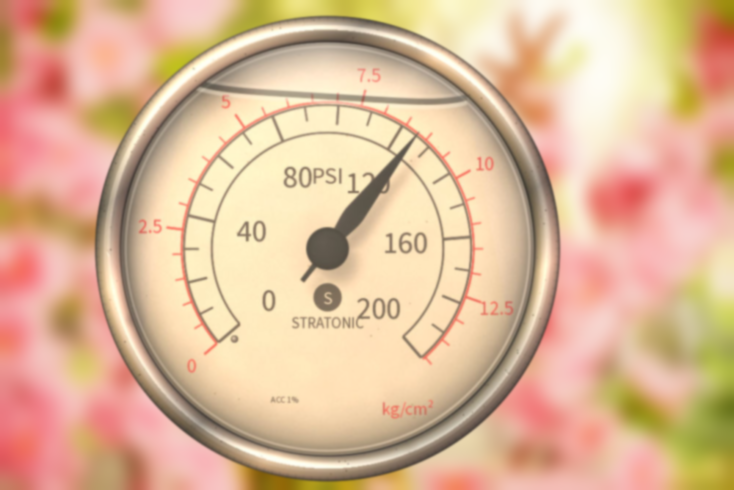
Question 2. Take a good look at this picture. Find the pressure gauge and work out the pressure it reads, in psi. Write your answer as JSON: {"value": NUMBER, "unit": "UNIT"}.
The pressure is {"value": 125, "unit": "psi"}
